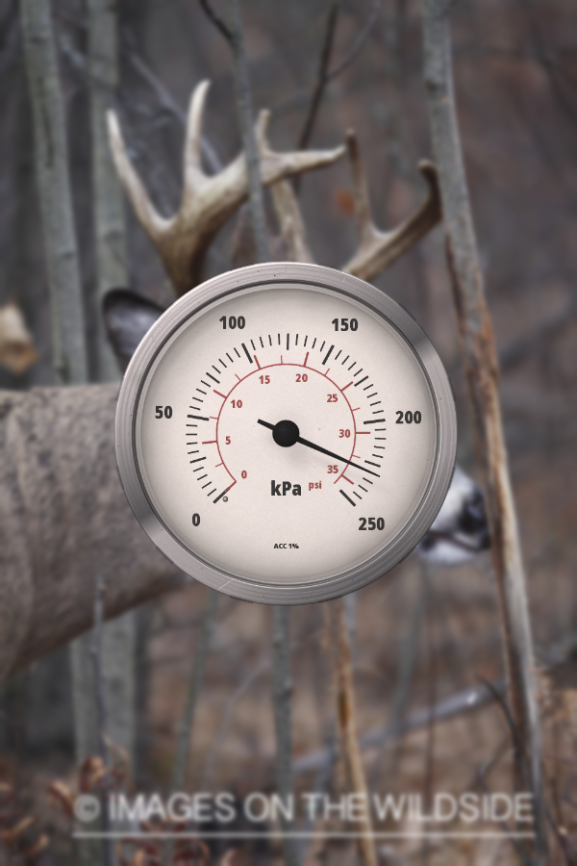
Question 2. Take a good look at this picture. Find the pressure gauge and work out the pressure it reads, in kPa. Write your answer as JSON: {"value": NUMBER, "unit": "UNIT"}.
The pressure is {"value": 230, "unit": "kPa"}
